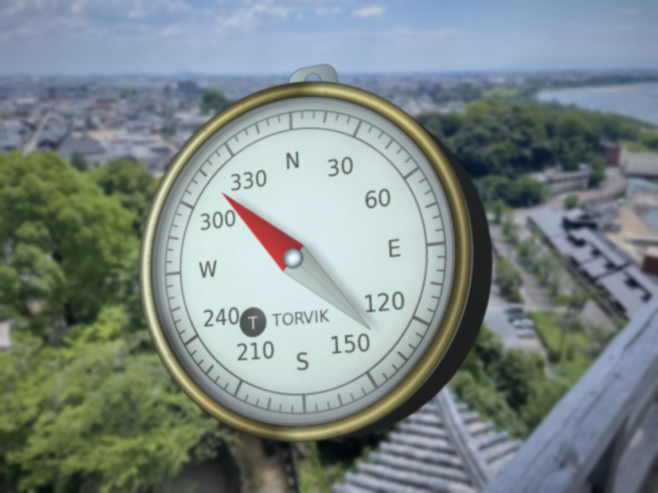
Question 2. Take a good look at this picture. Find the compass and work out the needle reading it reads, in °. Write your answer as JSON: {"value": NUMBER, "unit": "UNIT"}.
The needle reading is {"value": 315, "unit": "°"}
